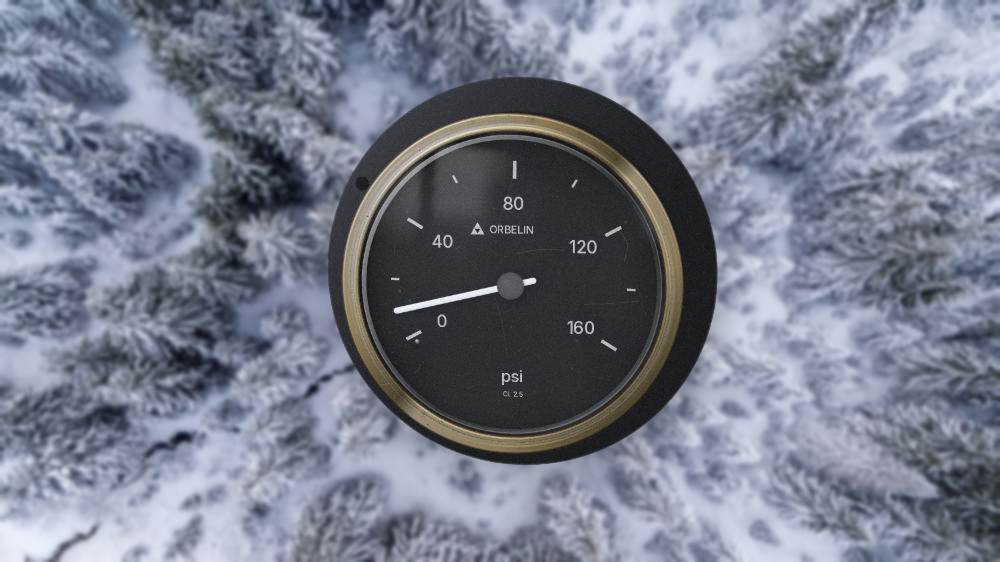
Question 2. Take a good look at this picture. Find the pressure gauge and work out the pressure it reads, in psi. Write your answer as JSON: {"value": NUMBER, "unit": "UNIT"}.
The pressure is {"value": 10, "unit": "psi"}
